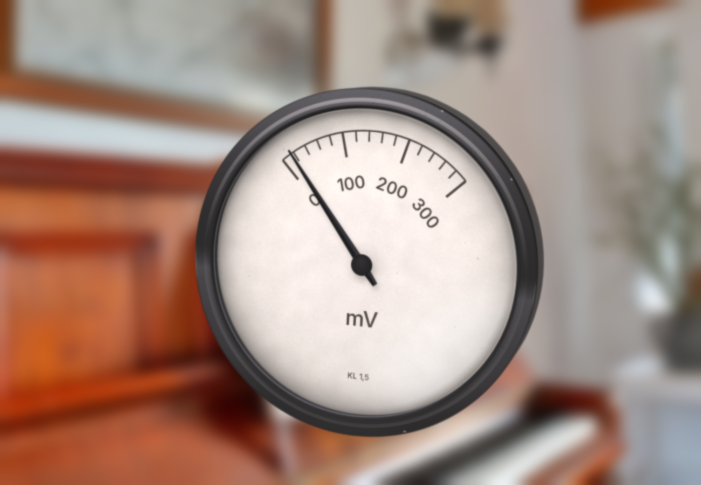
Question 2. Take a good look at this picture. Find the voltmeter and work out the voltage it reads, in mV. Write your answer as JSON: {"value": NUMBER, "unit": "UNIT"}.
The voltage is {"value": 20, "unit": "mV"}
